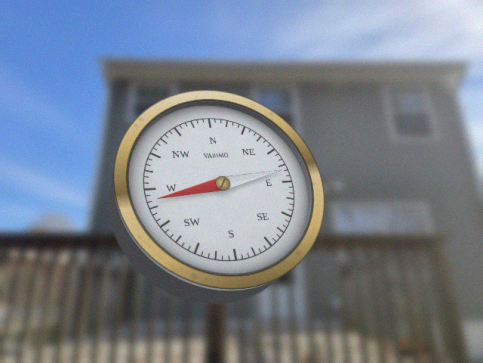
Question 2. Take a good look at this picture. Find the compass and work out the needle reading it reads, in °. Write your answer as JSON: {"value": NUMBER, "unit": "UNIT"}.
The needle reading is {"value": 260, "unit": "°"}
